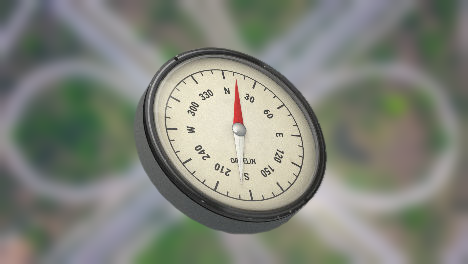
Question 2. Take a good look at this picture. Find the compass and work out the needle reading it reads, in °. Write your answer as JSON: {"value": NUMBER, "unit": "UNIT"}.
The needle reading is {"value": 10, "unit": "°"}
